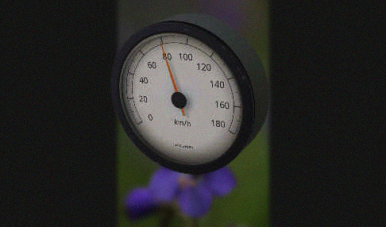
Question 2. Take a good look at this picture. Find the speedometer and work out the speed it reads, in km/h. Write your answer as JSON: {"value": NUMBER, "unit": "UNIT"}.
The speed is {"value": 80, "unit": "km/h"}
